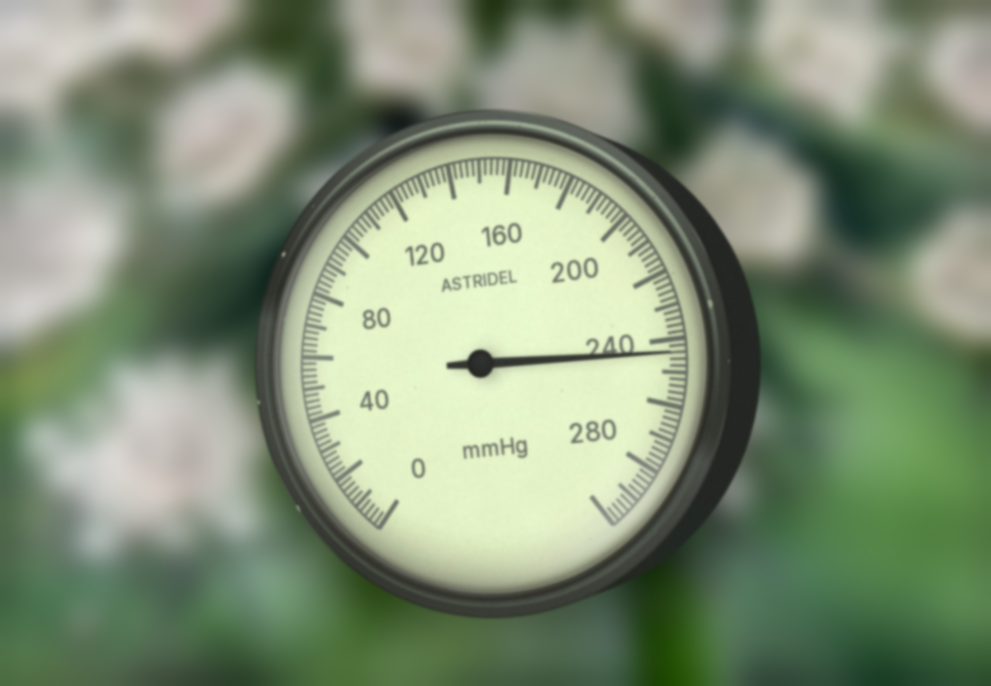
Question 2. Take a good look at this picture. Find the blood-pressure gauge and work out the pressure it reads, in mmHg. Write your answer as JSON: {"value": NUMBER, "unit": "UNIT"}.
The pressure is {"value": 244, "unit": "mmHg"}
